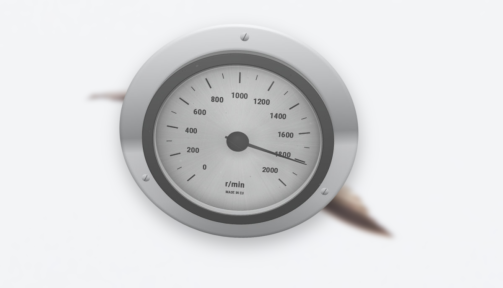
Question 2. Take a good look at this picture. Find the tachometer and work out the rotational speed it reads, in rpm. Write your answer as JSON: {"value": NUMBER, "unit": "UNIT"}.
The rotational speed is {"value": 1800, "unit": "rpm"}
